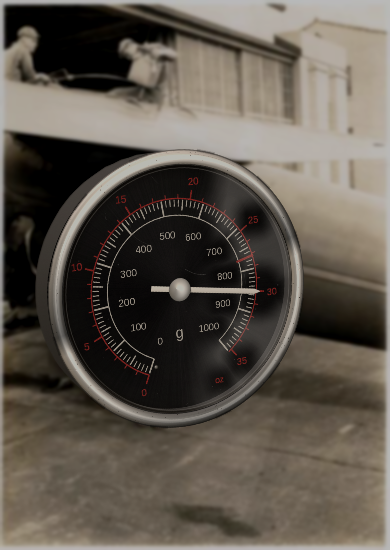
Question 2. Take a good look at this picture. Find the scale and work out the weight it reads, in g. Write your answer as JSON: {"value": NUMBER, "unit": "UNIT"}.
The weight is {"value": 850, "unit": "g"}
